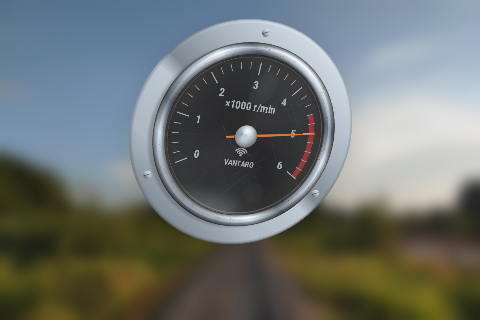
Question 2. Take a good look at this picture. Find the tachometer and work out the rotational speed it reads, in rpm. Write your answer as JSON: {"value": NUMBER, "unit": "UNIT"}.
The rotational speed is {"value": 5000, "unit": "rpm"}
